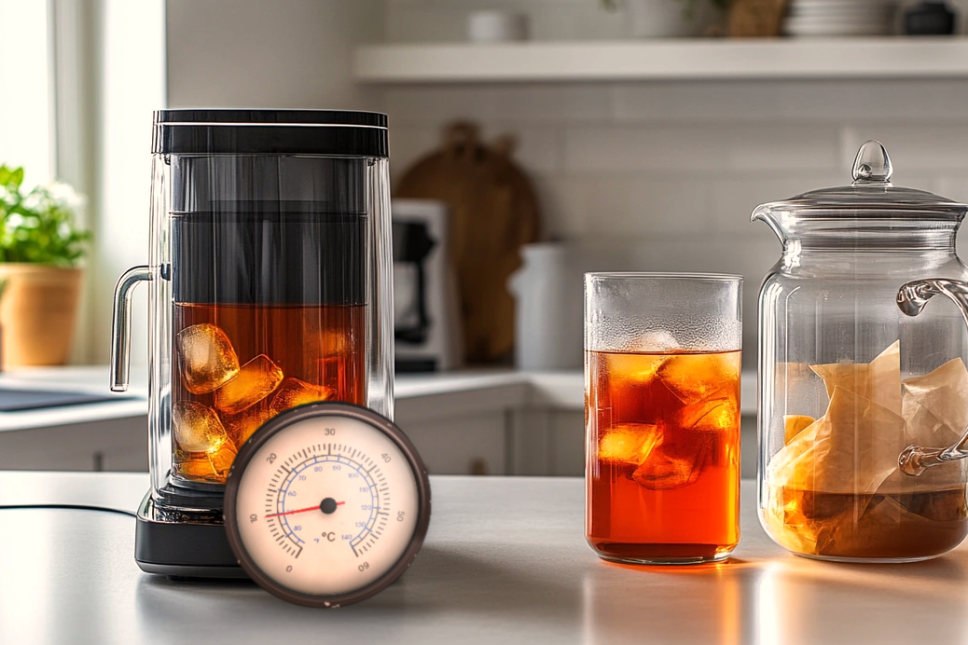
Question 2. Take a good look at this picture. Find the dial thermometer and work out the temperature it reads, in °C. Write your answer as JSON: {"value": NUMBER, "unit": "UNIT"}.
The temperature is {"value": 10, "unit": "°C"}
